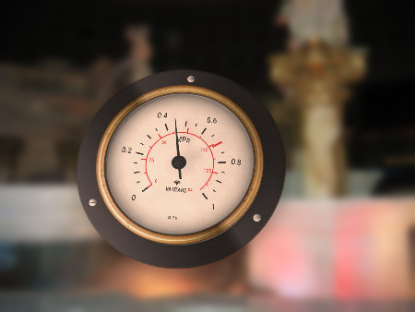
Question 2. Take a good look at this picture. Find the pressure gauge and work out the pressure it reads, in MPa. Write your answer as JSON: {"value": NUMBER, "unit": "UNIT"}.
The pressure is {"value": 0.45, "unit": "MPa"}
